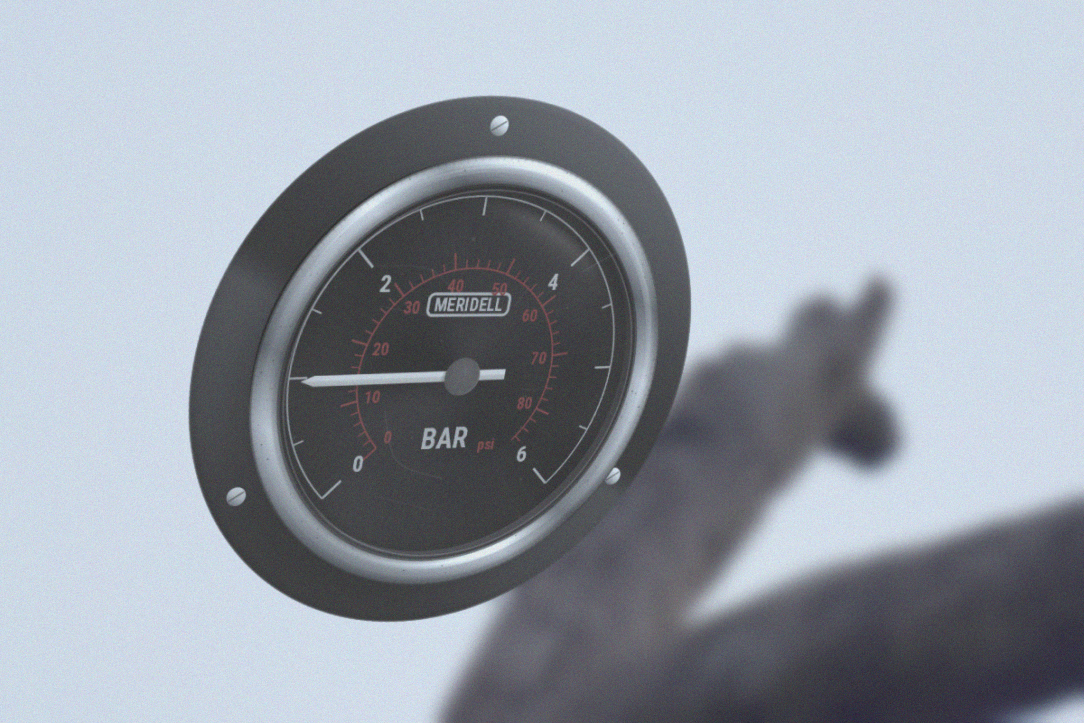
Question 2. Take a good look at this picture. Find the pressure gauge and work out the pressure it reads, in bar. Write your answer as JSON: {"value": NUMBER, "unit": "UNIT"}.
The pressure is {"value": 1, "unit": "bar"}
